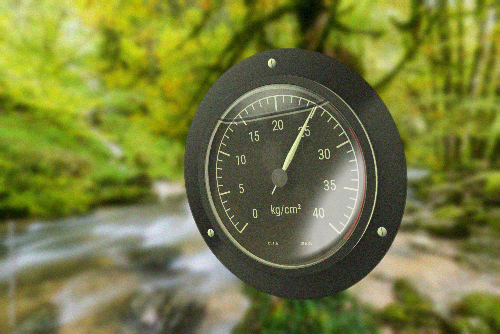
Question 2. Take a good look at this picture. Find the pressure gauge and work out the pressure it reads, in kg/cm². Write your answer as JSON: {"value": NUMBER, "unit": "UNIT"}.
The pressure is {"value": 25, "unit": "kg/cm²"}
